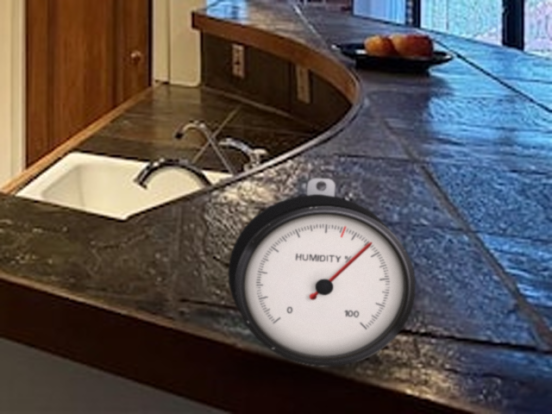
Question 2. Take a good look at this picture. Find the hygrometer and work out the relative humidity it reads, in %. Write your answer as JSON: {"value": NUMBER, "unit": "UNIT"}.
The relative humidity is {"value": 65, "unit": "%"}
